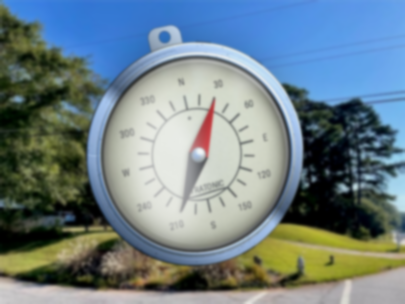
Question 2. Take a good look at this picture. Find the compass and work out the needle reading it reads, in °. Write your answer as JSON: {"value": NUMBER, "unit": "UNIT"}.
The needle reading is {"value": 30, "unit": "°"}
